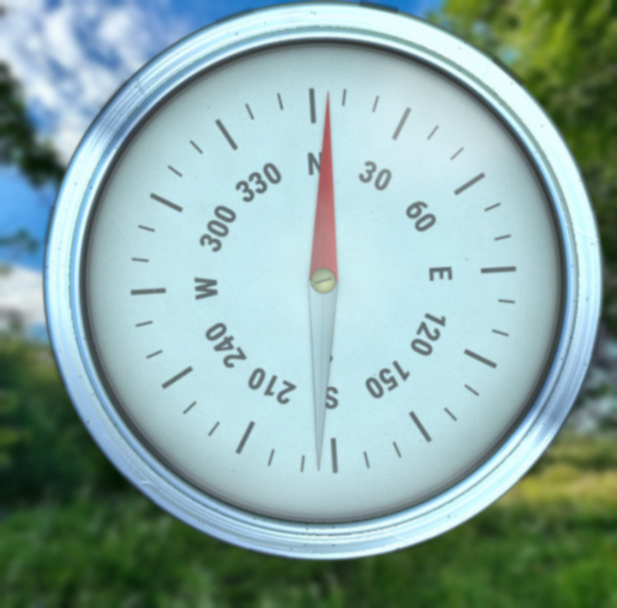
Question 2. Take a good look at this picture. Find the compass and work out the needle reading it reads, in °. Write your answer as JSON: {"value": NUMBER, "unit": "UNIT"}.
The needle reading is {"value": 5, "unit": "°"}
